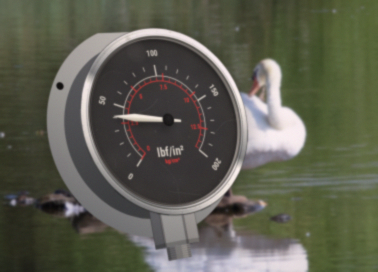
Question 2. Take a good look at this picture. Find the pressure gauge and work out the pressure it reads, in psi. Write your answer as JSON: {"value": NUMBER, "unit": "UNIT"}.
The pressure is {"value": 40, "unit": "psi"}
